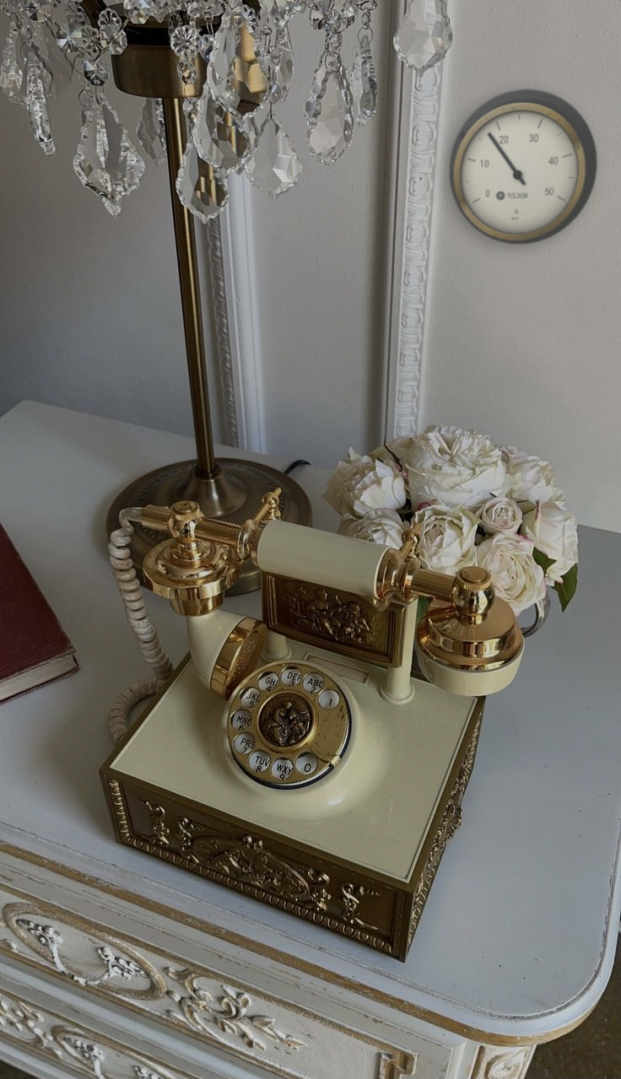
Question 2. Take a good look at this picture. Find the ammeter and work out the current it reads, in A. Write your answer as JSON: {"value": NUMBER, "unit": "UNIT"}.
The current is {"value": 17.5, "unit": "A"}
